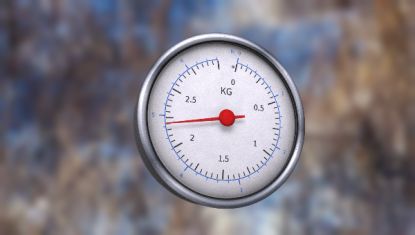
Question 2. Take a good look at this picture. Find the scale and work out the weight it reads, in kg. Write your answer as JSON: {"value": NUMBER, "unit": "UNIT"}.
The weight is {"value": 2.2, "unit": "kg"}
